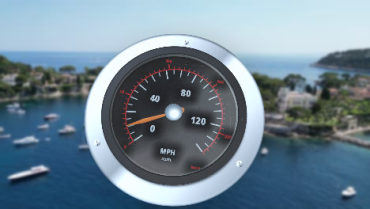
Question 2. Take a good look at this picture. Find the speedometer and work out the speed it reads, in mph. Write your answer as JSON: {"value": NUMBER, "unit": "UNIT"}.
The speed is {"value": 10, "unit": "mph"}
